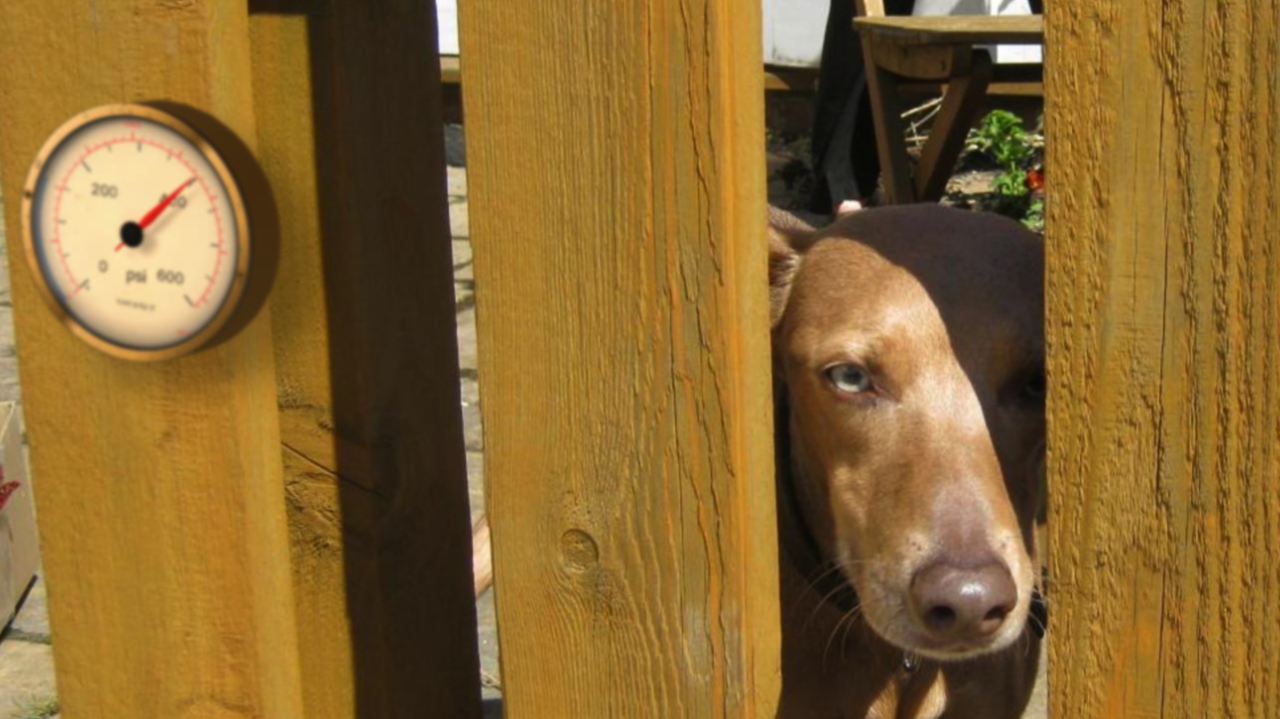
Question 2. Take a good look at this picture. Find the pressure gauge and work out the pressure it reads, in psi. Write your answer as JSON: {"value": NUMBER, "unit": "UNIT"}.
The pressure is {"value": 400, "unit": "psi"}
